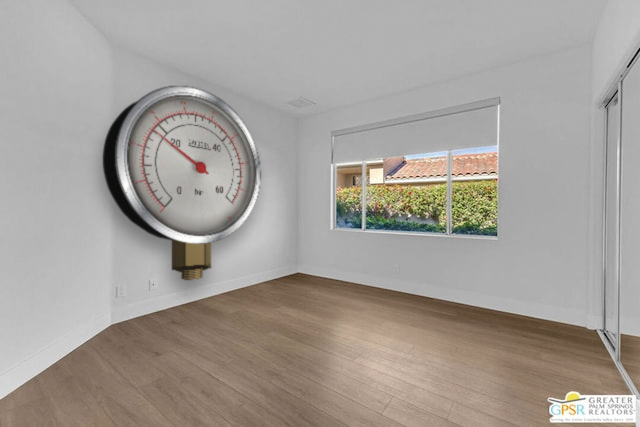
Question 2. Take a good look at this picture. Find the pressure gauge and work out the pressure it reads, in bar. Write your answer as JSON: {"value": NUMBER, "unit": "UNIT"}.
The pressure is {"value": 18, "unit": "bar"}
